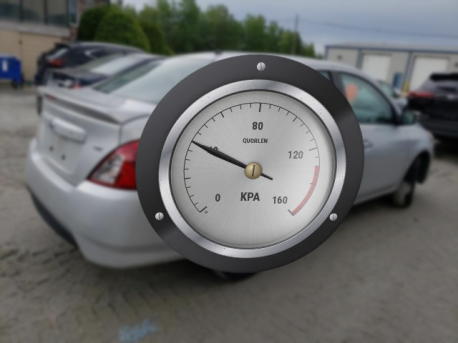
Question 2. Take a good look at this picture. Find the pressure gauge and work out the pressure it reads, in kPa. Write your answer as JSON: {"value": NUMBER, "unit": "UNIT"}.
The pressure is {"value": 40, "unit": "kPa"}
